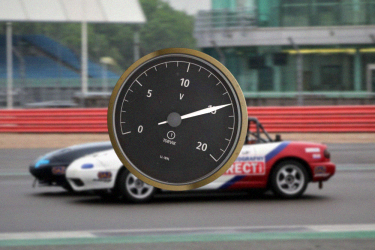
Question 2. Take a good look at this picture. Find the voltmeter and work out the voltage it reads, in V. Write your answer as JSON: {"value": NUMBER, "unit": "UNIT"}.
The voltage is {"value": 15, "unit": "V"}
